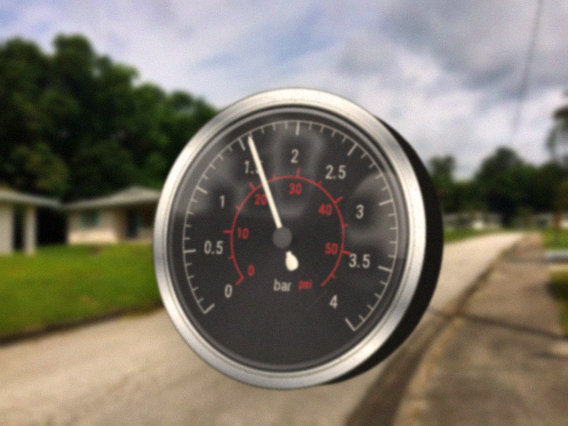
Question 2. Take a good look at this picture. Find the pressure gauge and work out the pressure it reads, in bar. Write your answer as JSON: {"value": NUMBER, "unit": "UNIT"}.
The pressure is {"value": 1.6, "unit": "bar"}
